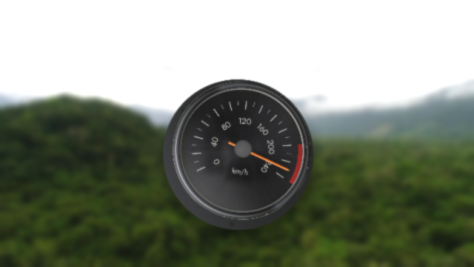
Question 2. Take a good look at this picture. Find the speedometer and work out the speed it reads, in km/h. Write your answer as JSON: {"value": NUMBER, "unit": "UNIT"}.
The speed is {"value": 230, "unit": "km/h"}
